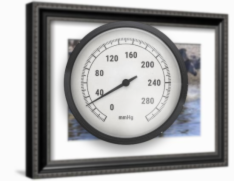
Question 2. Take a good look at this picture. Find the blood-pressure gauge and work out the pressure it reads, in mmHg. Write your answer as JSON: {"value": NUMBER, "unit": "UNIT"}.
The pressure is {"value": 30, "unit": "mmHg"}
